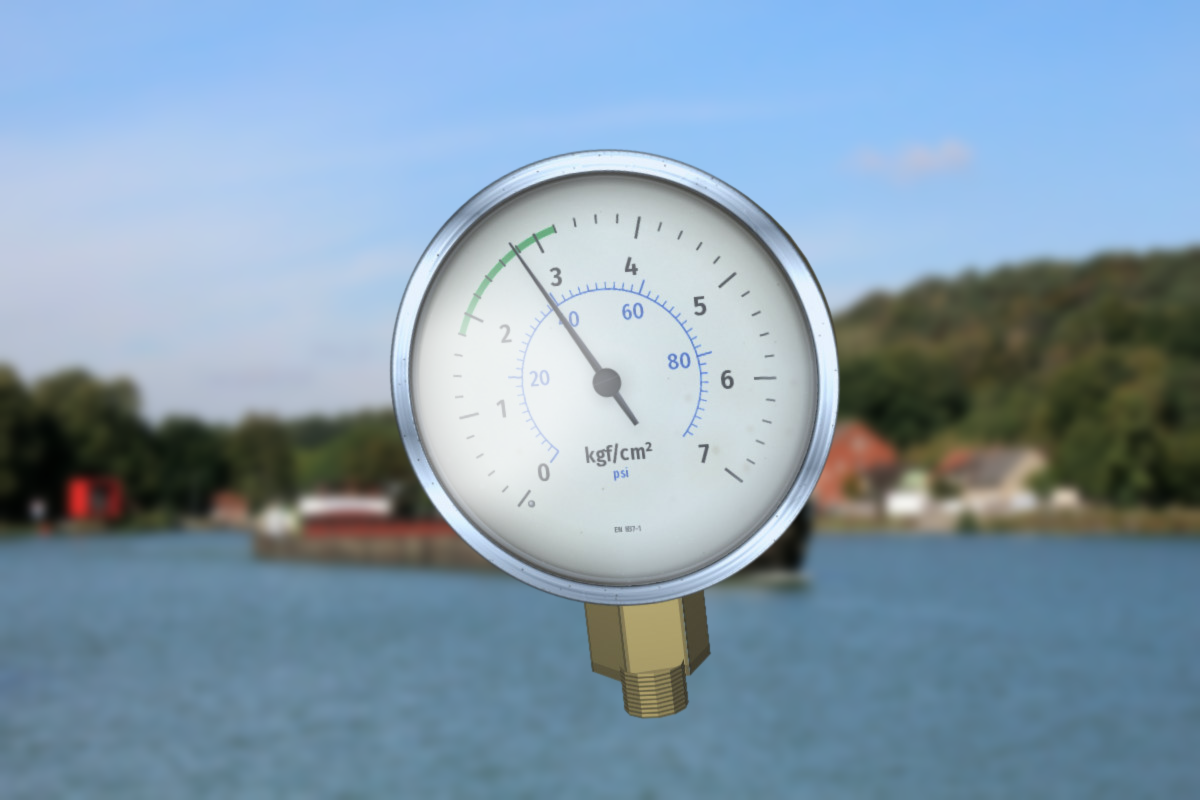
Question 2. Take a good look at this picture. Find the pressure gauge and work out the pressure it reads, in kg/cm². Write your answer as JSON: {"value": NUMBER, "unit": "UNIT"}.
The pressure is {"value": 2.8, "unit": "kg/cm²"}
